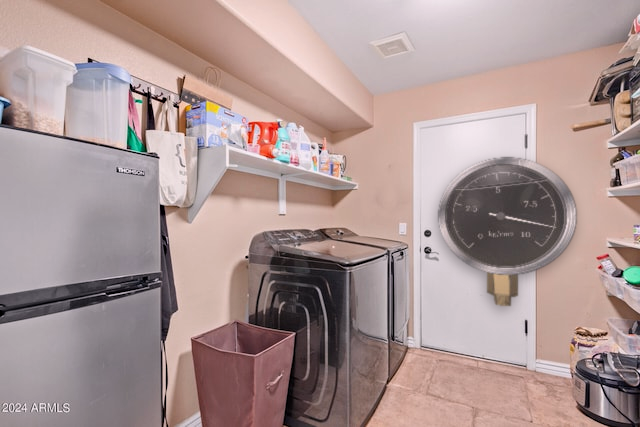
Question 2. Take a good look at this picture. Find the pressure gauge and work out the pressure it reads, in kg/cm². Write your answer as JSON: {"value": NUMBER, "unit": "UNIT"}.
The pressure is {"value": 9, "unit": "kg/cm²"}
